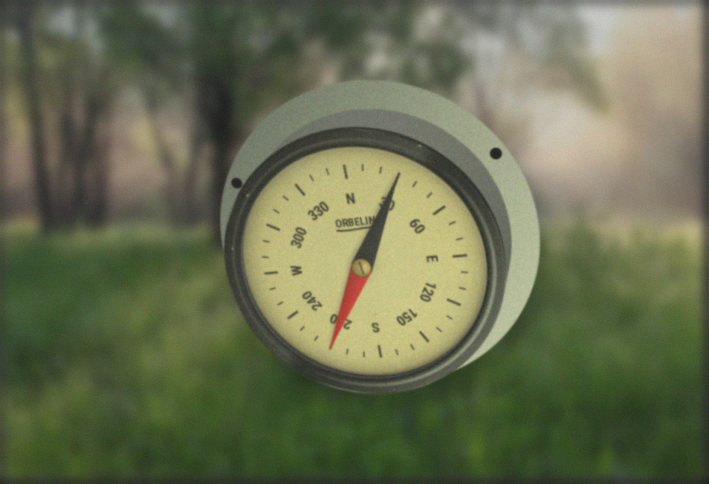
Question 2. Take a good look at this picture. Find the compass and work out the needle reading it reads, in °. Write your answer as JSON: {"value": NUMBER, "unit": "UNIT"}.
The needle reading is {"value": 210, "unit": "°"}
